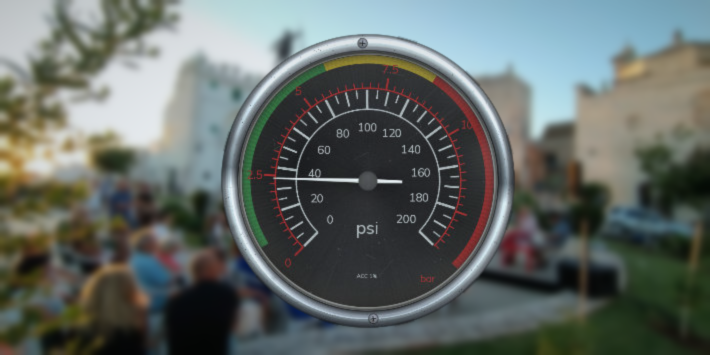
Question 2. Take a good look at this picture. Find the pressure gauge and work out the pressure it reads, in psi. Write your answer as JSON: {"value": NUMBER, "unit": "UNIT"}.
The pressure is {"value": 35, "unit": "psi"}
